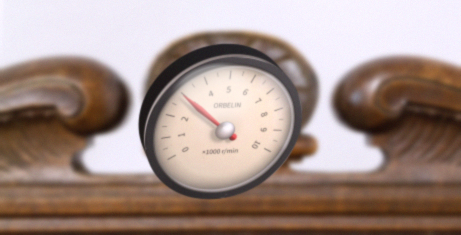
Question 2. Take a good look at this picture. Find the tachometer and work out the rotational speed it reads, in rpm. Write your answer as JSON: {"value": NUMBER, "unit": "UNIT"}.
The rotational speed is {"value": 3000, "unit": "rpm"}
